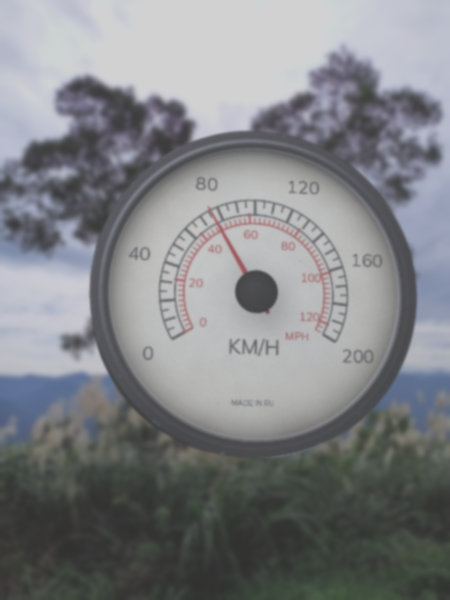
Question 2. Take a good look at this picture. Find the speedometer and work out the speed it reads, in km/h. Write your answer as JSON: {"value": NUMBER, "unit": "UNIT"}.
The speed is {"value": 75, "unit": "km/h"}
